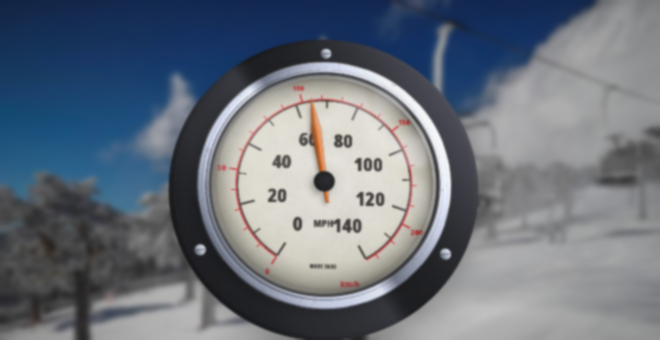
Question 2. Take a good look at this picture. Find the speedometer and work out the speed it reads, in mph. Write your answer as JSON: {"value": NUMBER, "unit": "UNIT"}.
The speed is {"value": 65, "unit": "mph"}
